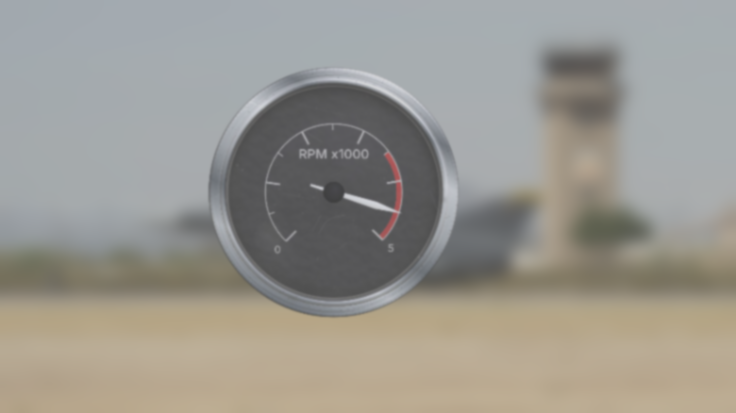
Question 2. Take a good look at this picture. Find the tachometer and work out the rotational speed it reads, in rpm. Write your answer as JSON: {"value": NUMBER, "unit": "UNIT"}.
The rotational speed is {"value": 4500, "unit": "rpm"}
